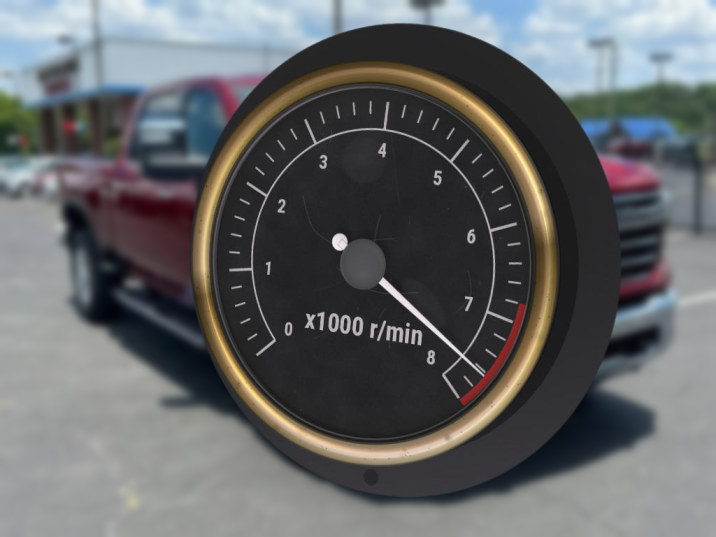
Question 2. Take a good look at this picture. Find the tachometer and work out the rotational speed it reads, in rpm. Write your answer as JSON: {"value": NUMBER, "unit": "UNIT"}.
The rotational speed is {"value": 7600, "unit": "rpm"}
